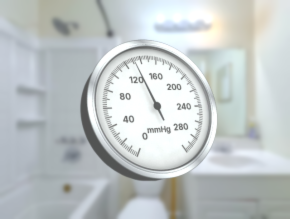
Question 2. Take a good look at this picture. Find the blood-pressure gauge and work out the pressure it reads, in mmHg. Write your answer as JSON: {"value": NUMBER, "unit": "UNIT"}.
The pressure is {"value": 130, "unit": "mmHg"}
